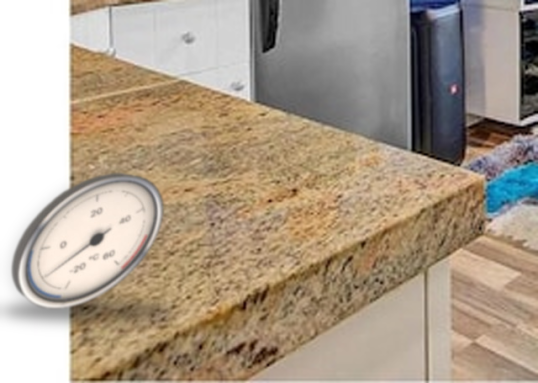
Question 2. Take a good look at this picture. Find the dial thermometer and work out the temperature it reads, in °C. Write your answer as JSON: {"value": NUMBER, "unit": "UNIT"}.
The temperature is {"value": -10, "unit": "°C"}
